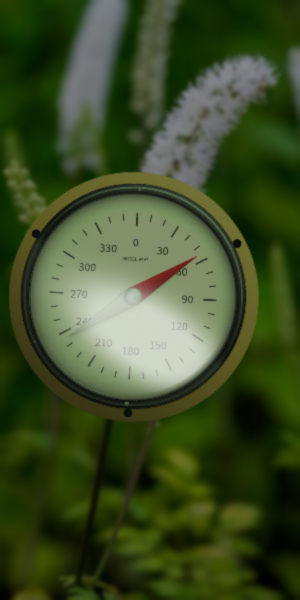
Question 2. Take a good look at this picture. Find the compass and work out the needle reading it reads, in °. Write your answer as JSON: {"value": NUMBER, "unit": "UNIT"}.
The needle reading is {"value": 55, "unit": "°"}
